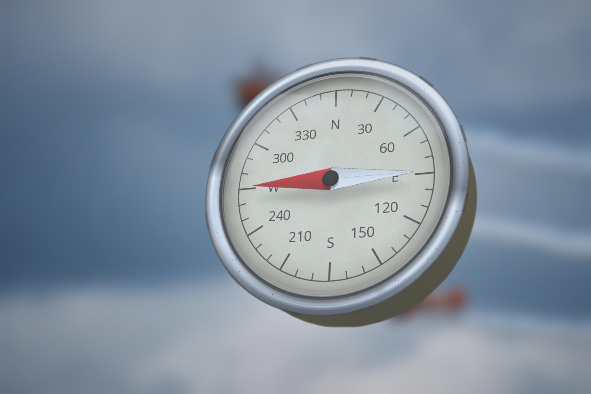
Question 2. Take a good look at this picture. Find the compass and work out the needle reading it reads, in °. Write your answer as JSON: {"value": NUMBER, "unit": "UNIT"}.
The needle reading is {"value": 270, "unit": "°"}
